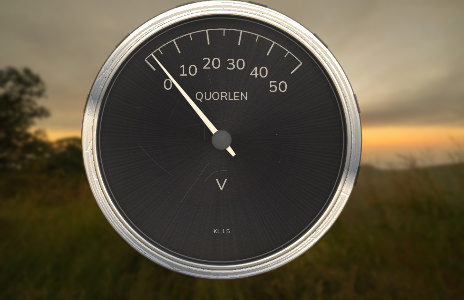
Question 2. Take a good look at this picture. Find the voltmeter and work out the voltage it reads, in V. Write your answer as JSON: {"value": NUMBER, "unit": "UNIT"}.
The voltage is {"value": 2.5, "unit": "V"}
